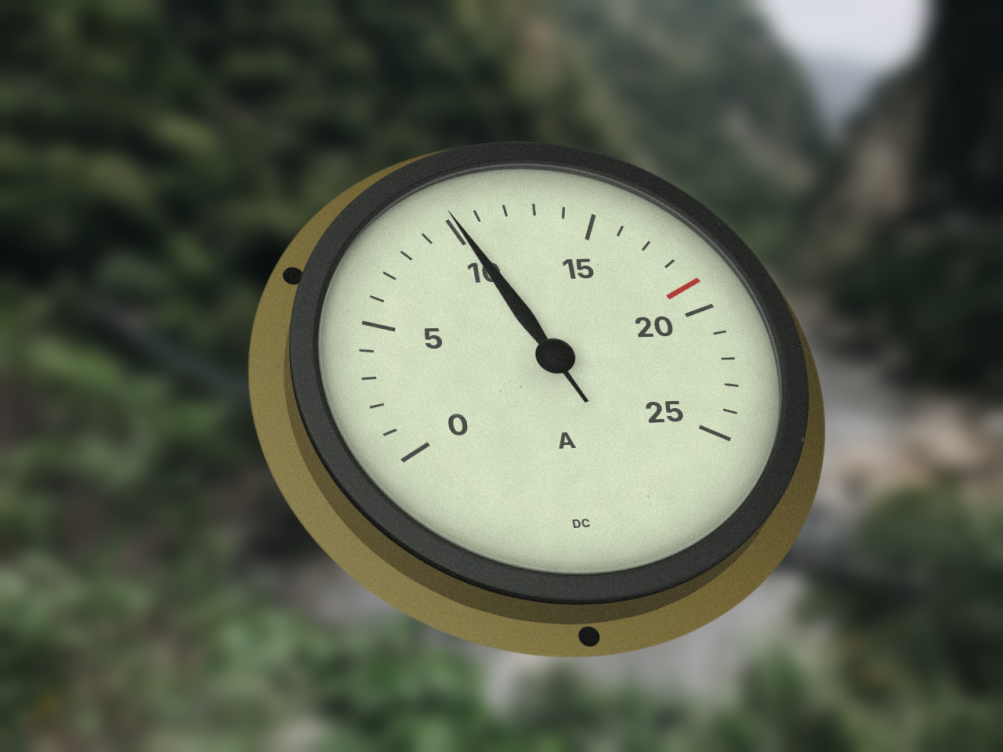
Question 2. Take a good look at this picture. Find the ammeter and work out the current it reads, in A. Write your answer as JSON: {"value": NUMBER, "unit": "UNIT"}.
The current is {"value": 10, "unit": "A"}
